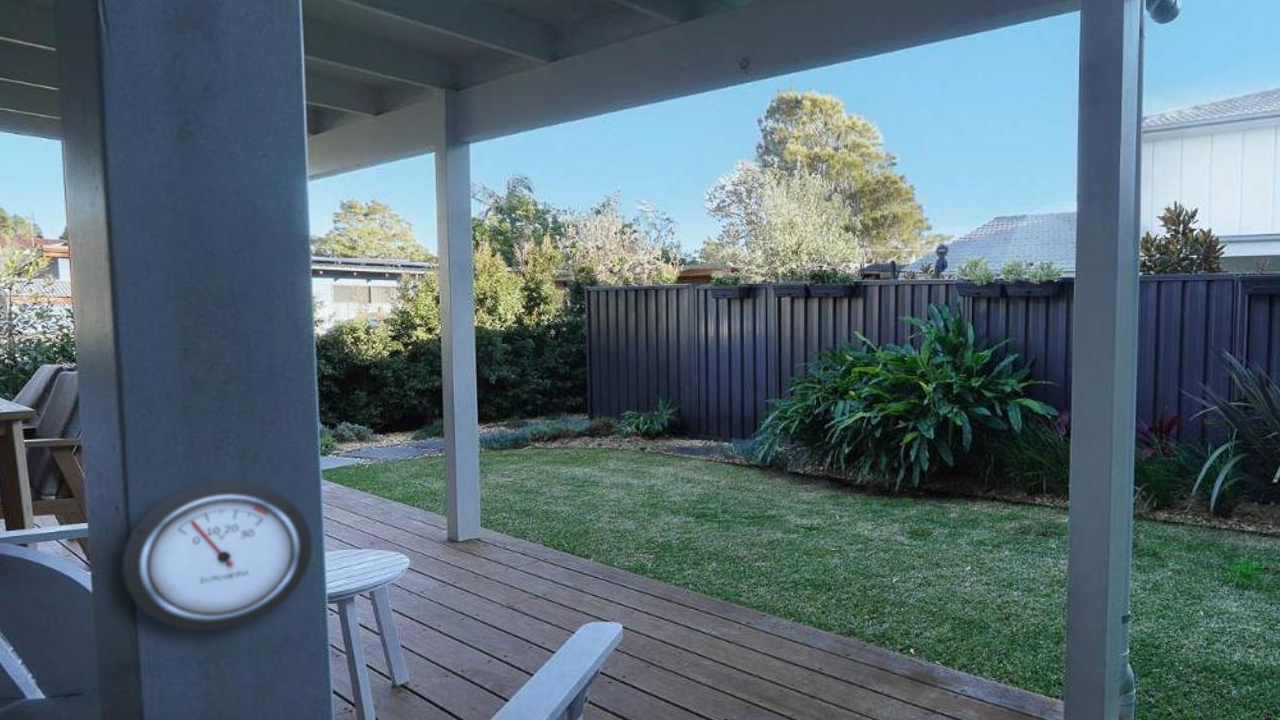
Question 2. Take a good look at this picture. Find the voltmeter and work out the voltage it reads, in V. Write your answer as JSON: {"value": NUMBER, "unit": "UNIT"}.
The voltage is {"value": 5, "unit": "V"}
